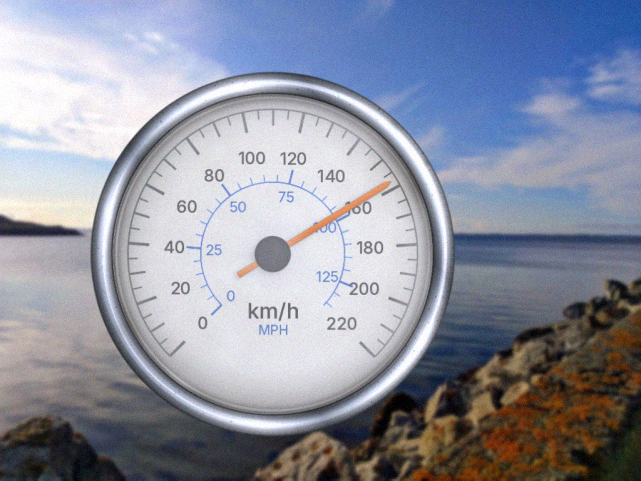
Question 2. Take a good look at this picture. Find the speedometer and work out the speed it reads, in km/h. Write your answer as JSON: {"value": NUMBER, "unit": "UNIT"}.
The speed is {"value": 157.5, "unit": "km/h"}
